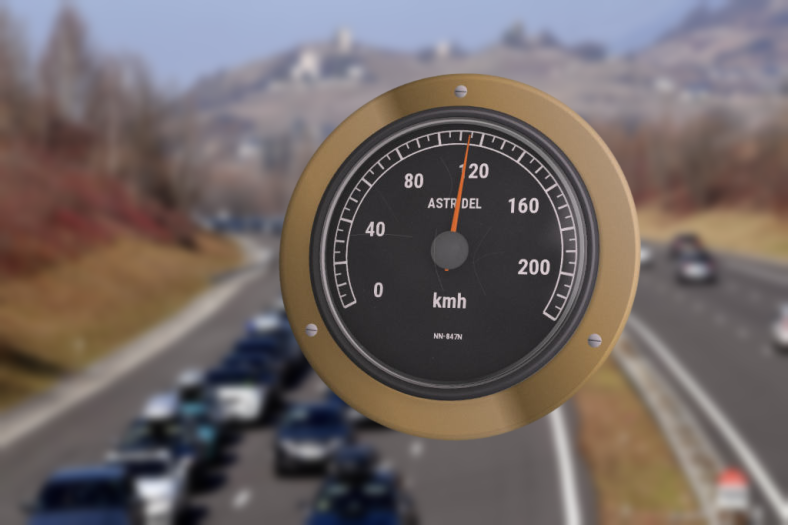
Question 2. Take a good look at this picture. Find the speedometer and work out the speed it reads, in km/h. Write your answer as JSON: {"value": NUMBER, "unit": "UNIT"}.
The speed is {"value": 115, "unit": "km/h"}
